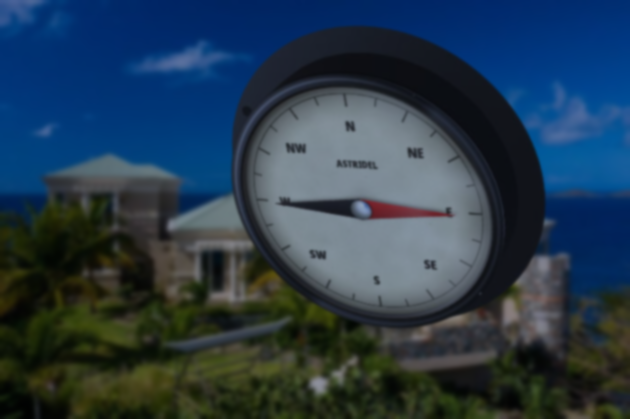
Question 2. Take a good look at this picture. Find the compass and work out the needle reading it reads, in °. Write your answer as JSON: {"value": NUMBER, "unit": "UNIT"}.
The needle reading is {"value": 90, "unit": "°"}
